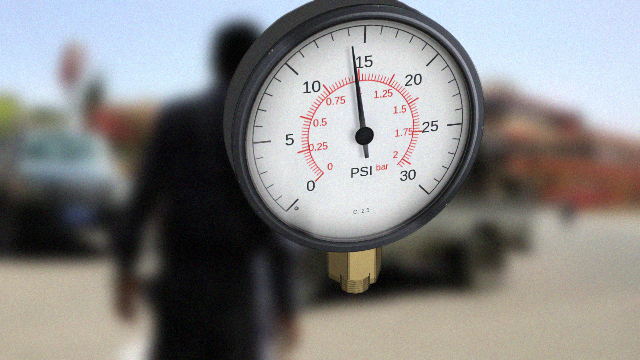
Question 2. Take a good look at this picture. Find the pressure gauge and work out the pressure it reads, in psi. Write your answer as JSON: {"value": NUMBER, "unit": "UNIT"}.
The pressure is {"value": 14, "unit": "psi"}
